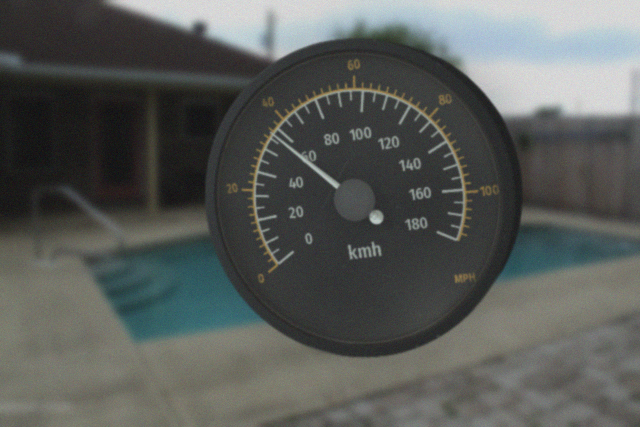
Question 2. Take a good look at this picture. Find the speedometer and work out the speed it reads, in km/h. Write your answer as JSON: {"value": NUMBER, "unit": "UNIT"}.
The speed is {"value": 57.5, "unit": "km/h"}
